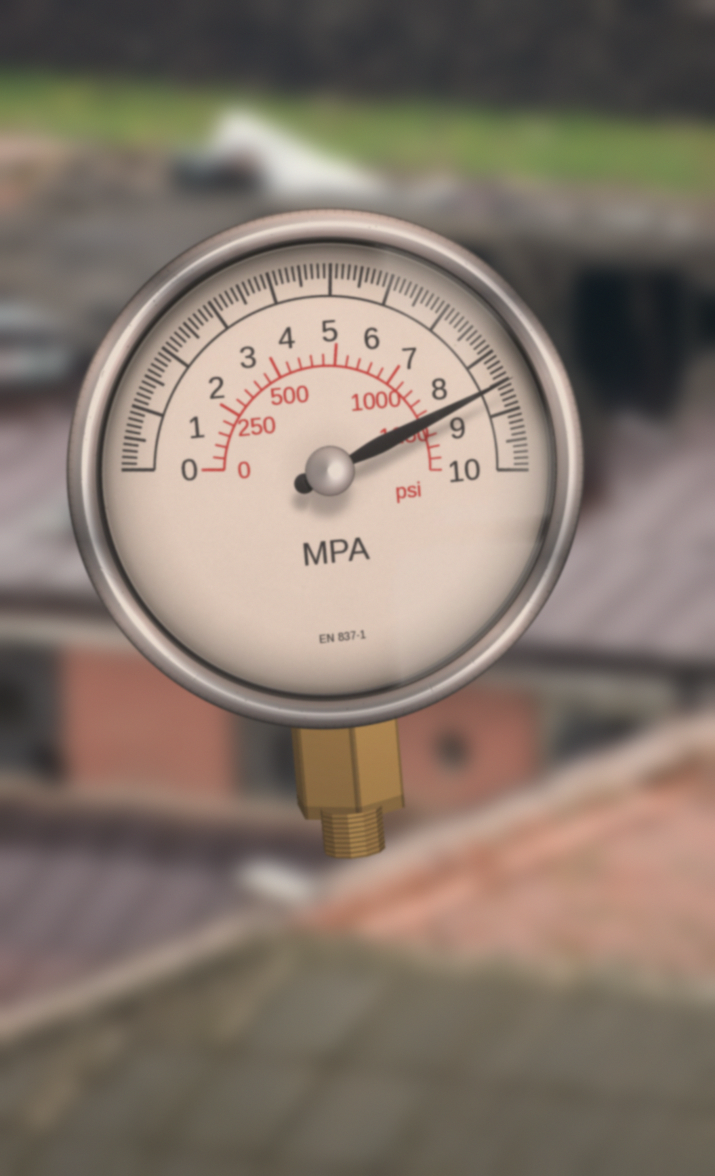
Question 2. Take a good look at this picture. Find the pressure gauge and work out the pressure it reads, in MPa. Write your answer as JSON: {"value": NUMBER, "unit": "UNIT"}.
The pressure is {"value": 8.5, "unit": "MPa"}
